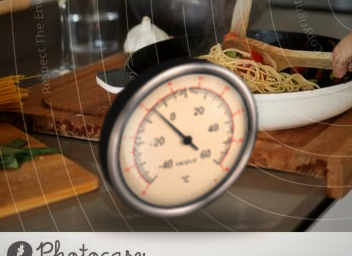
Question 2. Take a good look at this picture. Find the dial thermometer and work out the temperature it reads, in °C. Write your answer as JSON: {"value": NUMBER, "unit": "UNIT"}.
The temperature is {"value": -5, "unit": "°C"}
